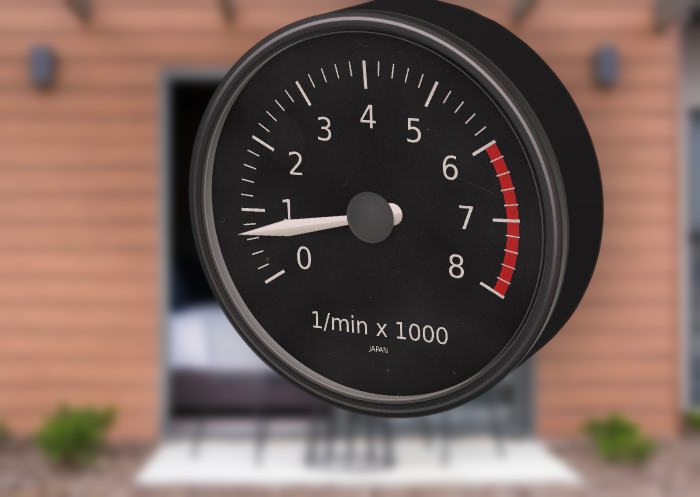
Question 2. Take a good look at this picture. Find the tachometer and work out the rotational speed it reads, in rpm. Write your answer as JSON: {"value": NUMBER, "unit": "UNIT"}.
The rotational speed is {"value": 700, "unit": "rpm"}
